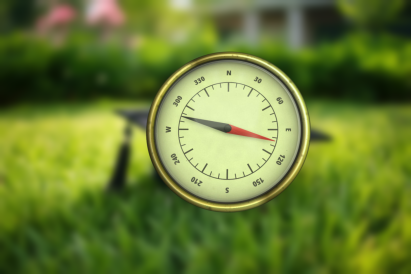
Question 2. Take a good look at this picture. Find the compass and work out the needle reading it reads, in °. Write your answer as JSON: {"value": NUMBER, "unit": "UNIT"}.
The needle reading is {"value": 105, "unit": "°"}
